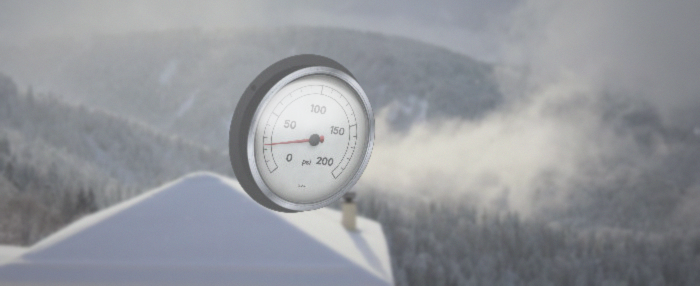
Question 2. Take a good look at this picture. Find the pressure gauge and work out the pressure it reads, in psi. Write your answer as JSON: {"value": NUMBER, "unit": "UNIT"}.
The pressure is {"value": 25, "unit": "psi"}
